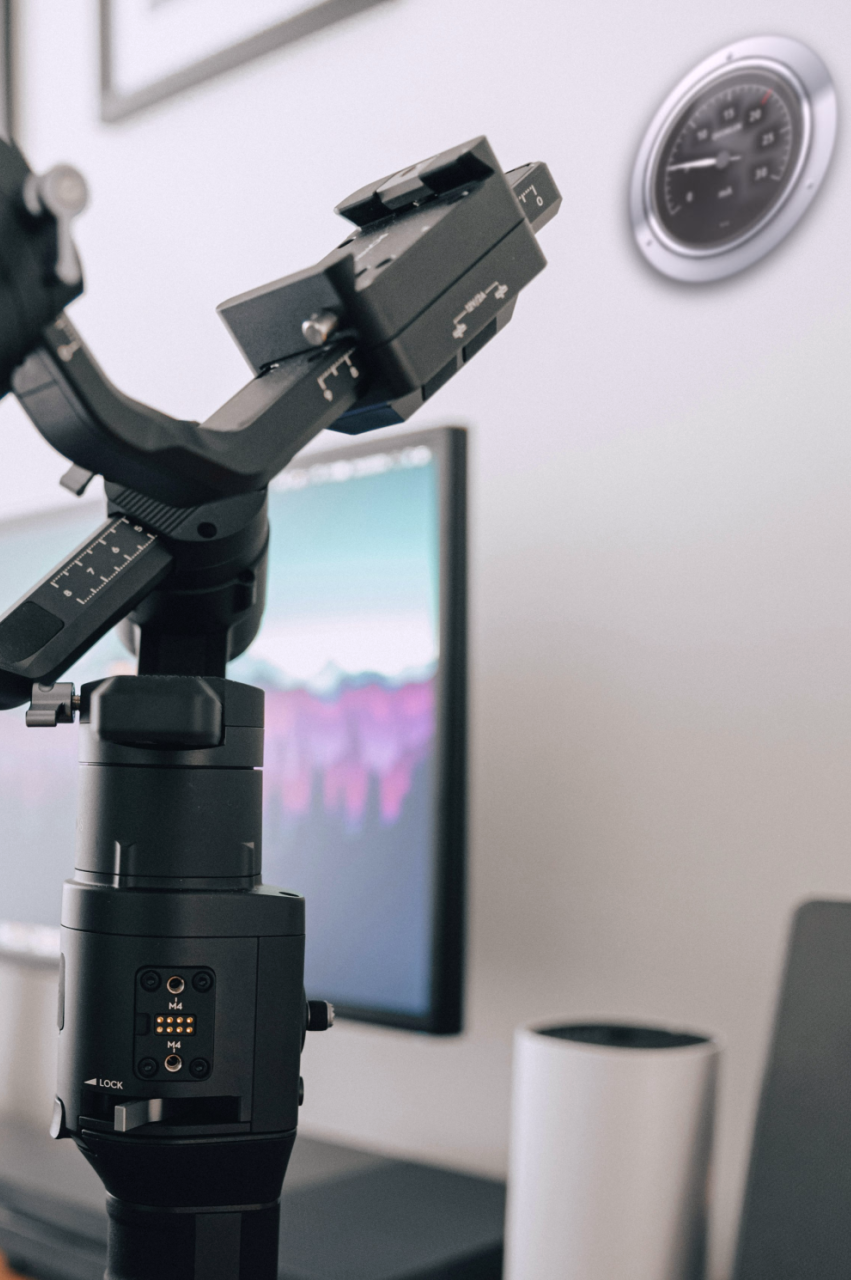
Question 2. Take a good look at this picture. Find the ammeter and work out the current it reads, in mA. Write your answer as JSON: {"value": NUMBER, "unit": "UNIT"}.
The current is {"value": 5, "unit": "mA"}
